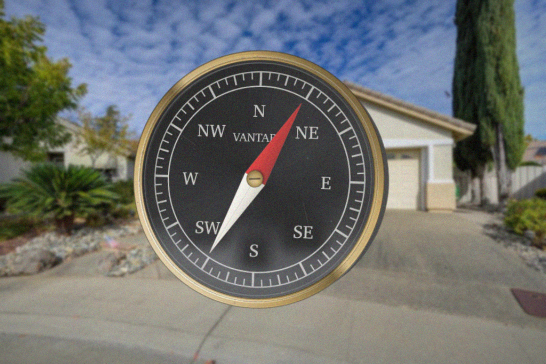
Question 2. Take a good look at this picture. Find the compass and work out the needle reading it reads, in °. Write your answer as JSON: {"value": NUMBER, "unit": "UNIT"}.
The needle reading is {"value": 30, "unit": "°"}
